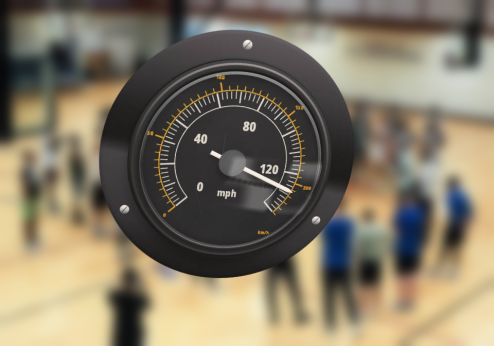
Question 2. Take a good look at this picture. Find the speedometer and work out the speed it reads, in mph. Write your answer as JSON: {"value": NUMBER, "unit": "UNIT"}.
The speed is {"value": 128, "unit": "mph"}
